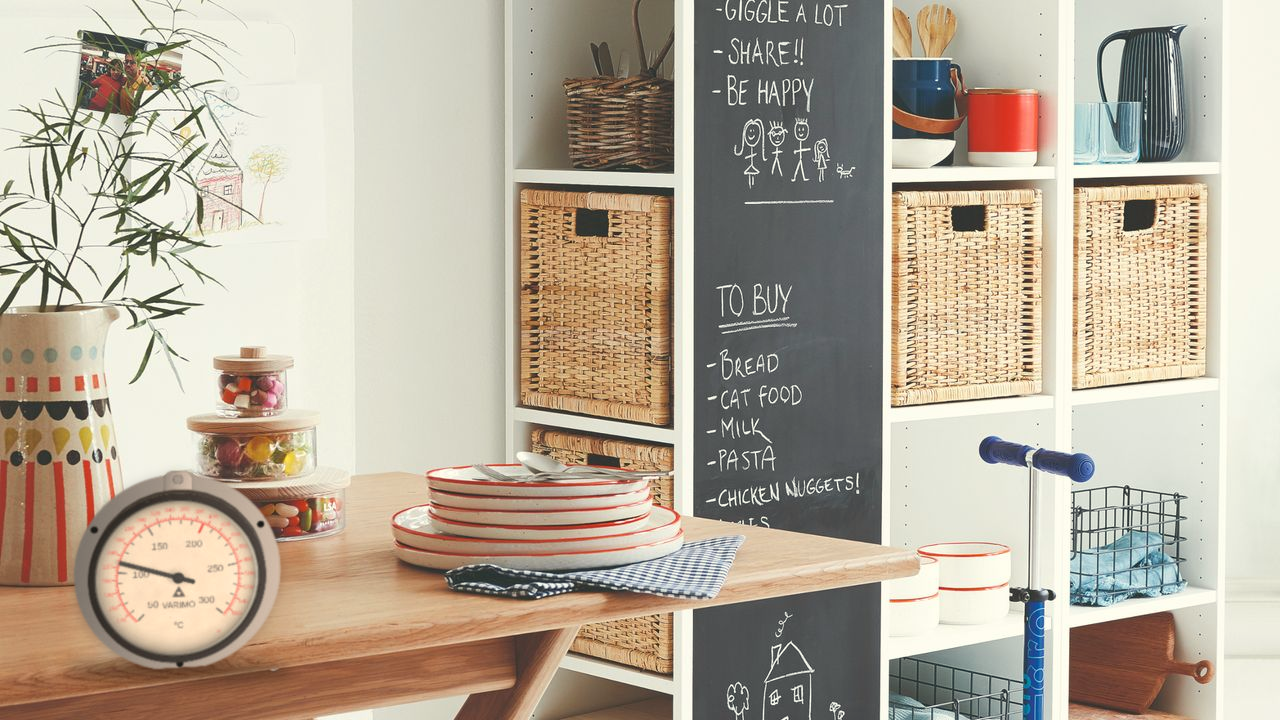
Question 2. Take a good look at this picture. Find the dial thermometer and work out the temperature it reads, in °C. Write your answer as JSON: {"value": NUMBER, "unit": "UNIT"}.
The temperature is {"value": 110, "unit": "°C"}
